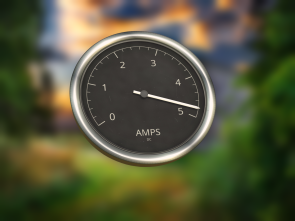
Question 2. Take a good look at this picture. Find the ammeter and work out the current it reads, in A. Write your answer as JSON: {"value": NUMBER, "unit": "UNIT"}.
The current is {"value": 4.8, "unit": "A"}
